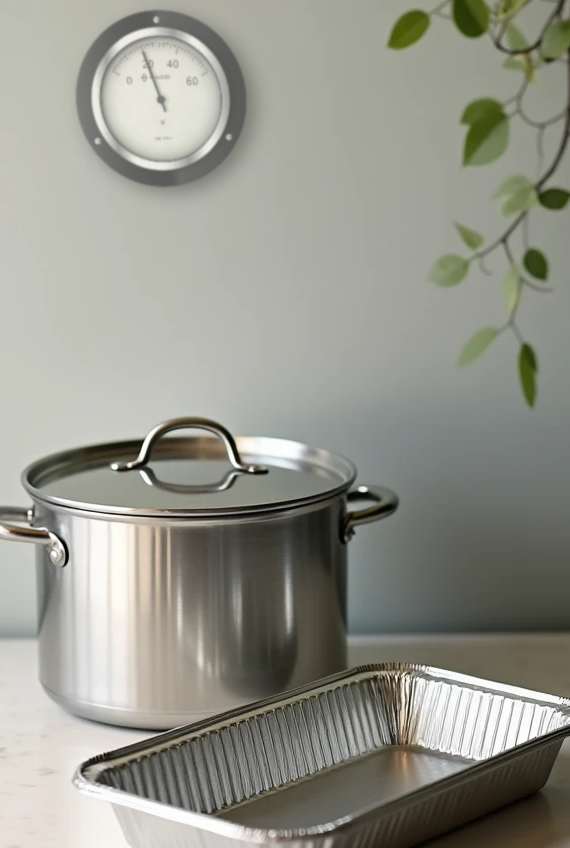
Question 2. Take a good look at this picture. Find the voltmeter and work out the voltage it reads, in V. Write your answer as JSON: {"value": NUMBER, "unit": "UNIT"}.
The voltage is {"value": 20, "unit": "V"}
